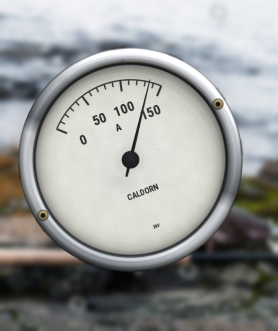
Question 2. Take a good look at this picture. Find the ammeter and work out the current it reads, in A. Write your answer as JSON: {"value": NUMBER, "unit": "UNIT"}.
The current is {"value": 135, "unit": "A"}
